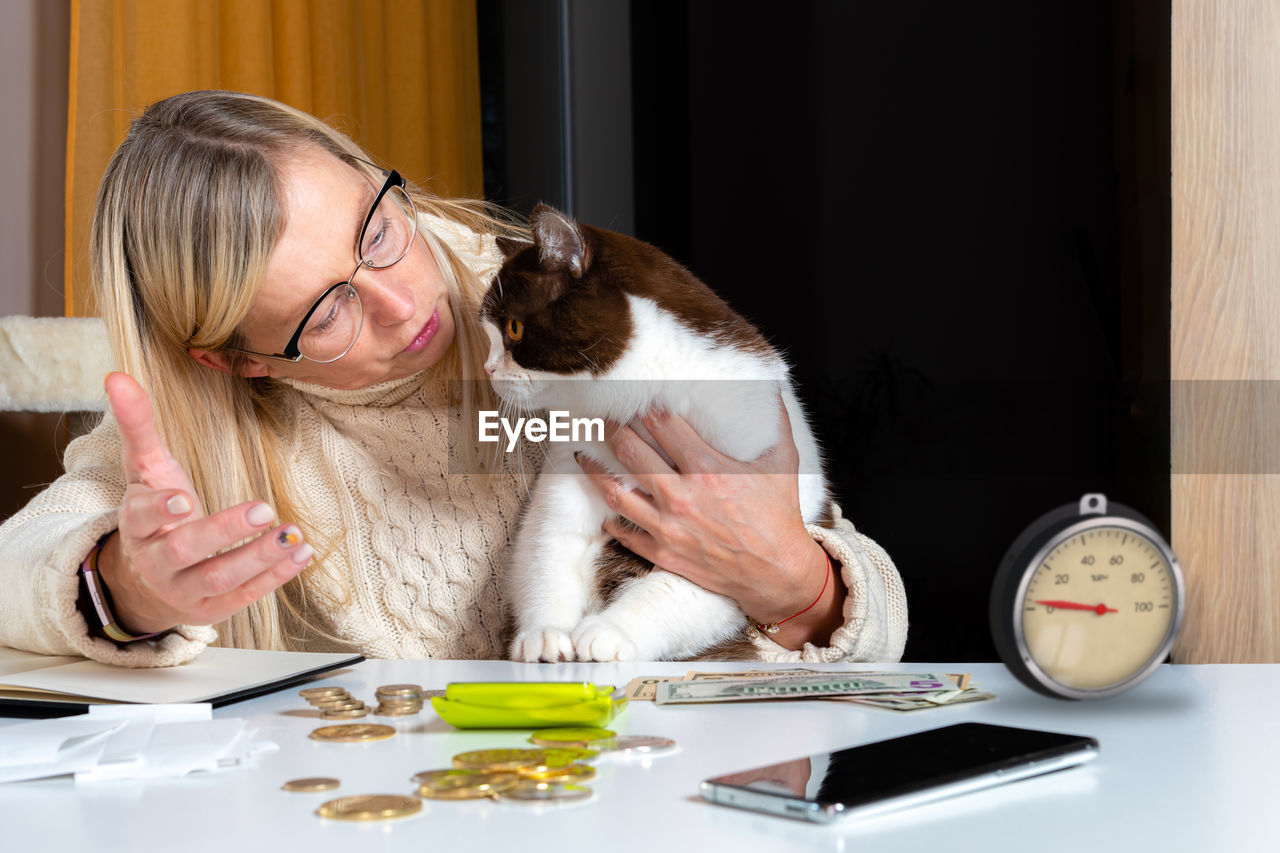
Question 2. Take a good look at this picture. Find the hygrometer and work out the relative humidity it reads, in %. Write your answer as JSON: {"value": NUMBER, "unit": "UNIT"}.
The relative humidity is {"value": 4, "unit": "%"}
